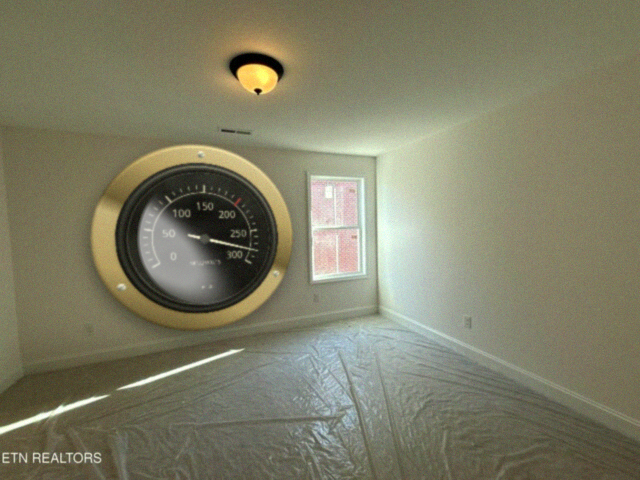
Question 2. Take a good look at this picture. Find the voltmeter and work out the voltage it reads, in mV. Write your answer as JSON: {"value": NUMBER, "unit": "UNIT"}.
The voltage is {"value": 280, "unit": "mV"}
